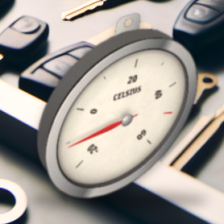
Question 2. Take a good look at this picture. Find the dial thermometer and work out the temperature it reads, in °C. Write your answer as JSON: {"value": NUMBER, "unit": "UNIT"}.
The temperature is {"value": -10, "unit": "°C"}
